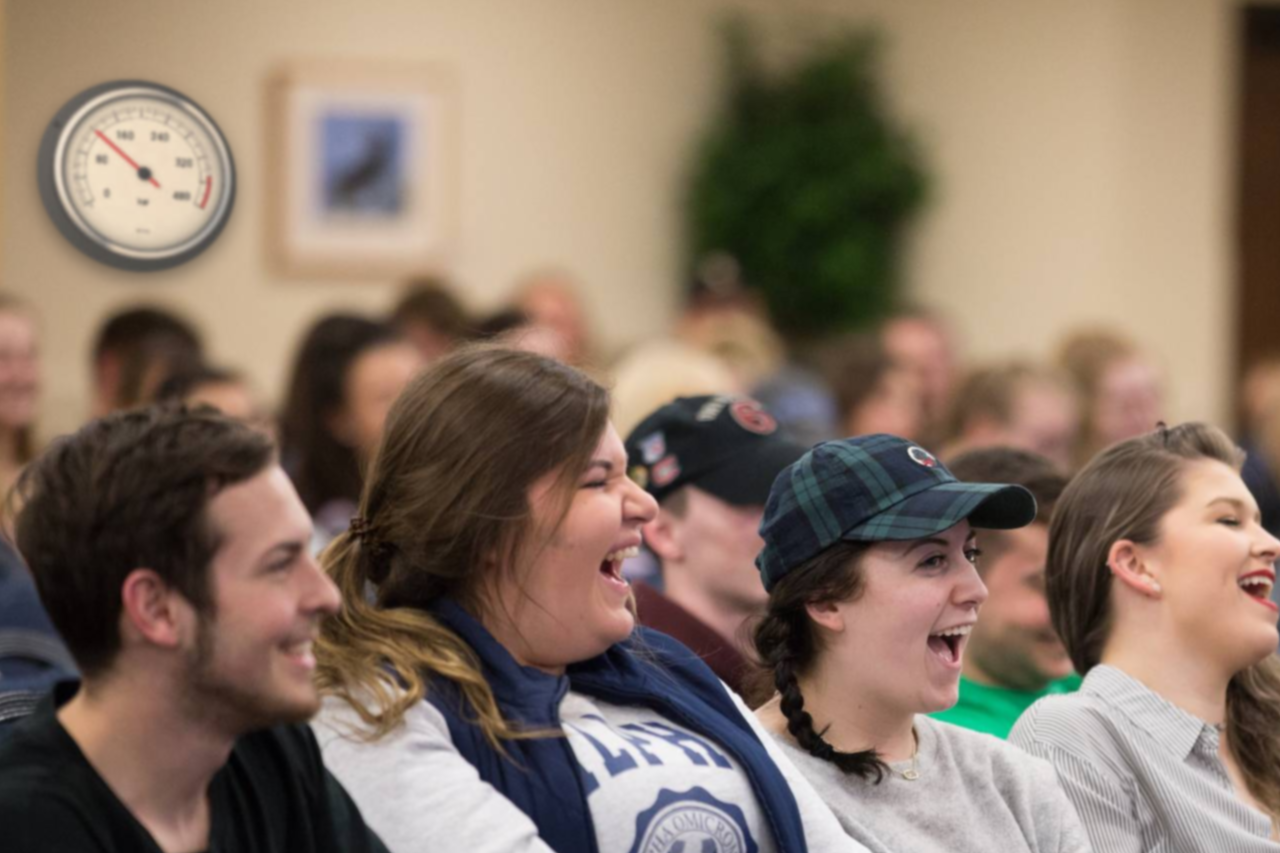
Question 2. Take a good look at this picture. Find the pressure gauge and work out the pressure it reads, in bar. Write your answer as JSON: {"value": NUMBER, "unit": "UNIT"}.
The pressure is {"value": 120, "unit": "bar"}
